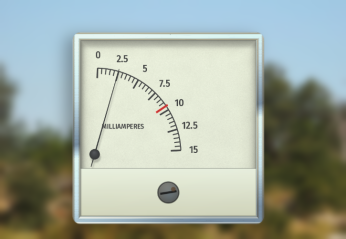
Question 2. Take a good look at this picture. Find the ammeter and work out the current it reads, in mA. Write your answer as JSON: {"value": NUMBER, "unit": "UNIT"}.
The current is {"value": 2.5, "unit": "mA"}
